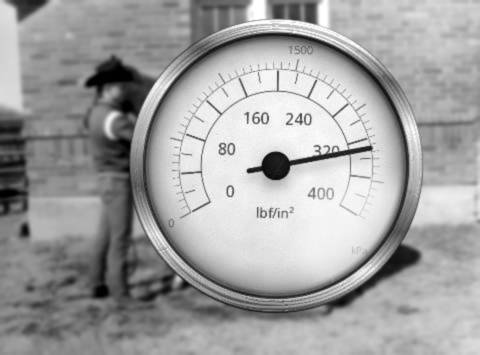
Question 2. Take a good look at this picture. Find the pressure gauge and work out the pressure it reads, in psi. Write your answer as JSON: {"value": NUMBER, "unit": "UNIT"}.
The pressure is {"value": 330, "unit": "psi"}
